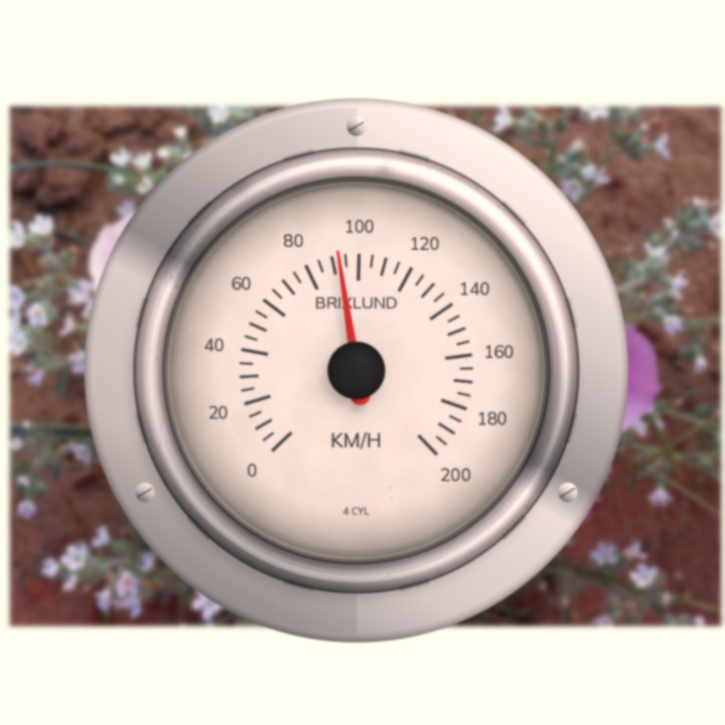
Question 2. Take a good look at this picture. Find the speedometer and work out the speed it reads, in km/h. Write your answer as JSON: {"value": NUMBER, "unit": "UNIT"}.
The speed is {"value": 92.5, "unit": "km/h"}
